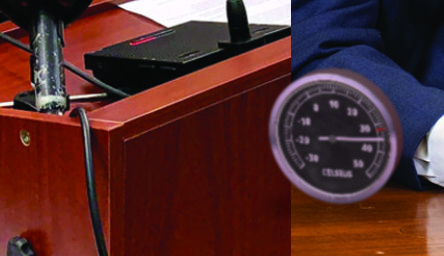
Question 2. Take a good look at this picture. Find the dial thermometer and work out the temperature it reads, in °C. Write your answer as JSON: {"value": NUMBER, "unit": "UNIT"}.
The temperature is {"value": 35, "unit": "°C"}
